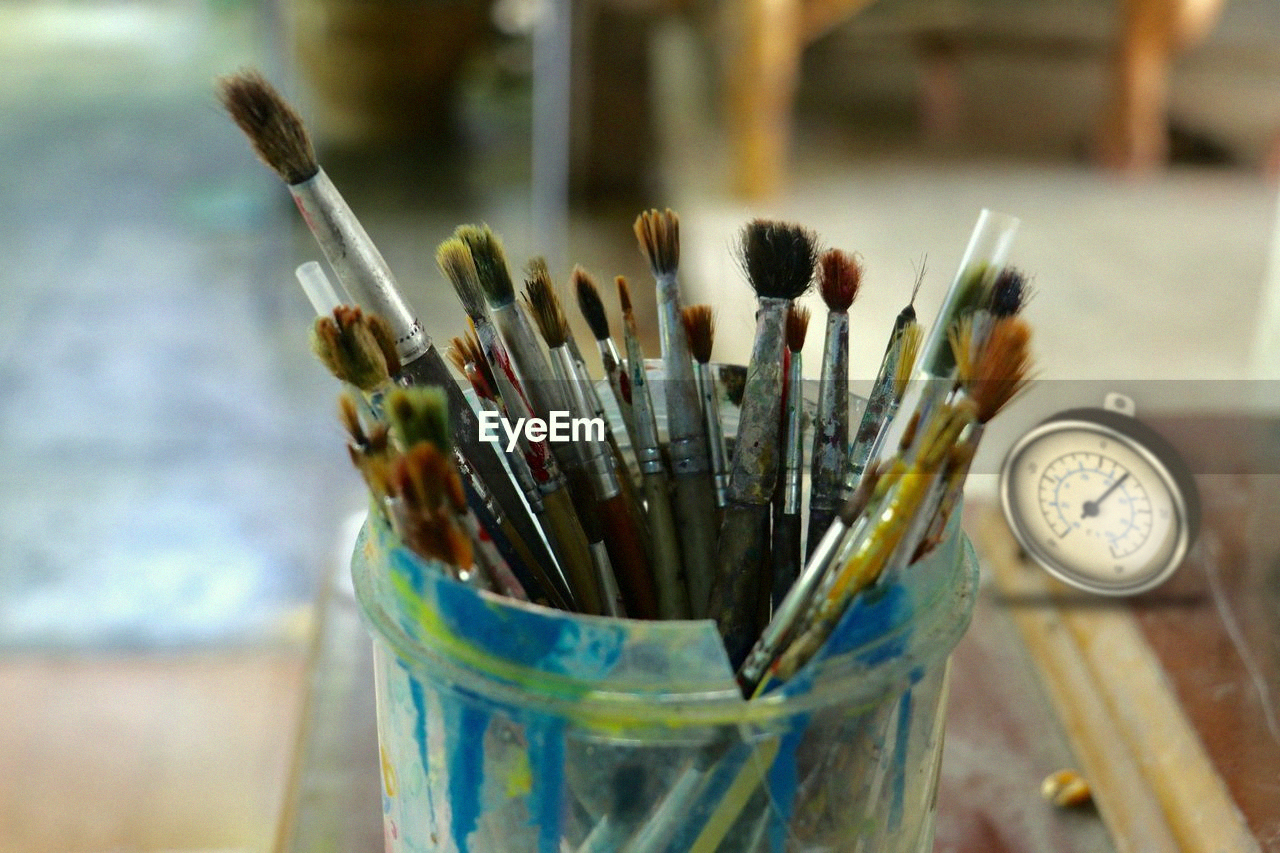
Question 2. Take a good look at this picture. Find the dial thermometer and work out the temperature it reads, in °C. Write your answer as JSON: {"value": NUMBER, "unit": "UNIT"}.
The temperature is {"value": 8, "unit": "°C"}
